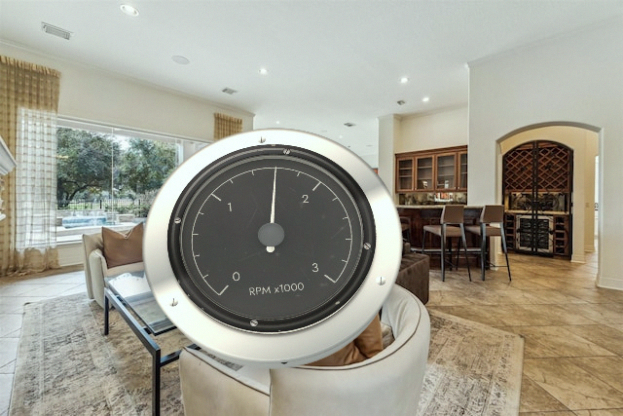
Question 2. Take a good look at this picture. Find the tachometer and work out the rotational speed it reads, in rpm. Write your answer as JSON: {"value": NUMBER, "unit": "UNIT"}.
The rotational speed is {"value": 1600, "unit": "rpm"}
